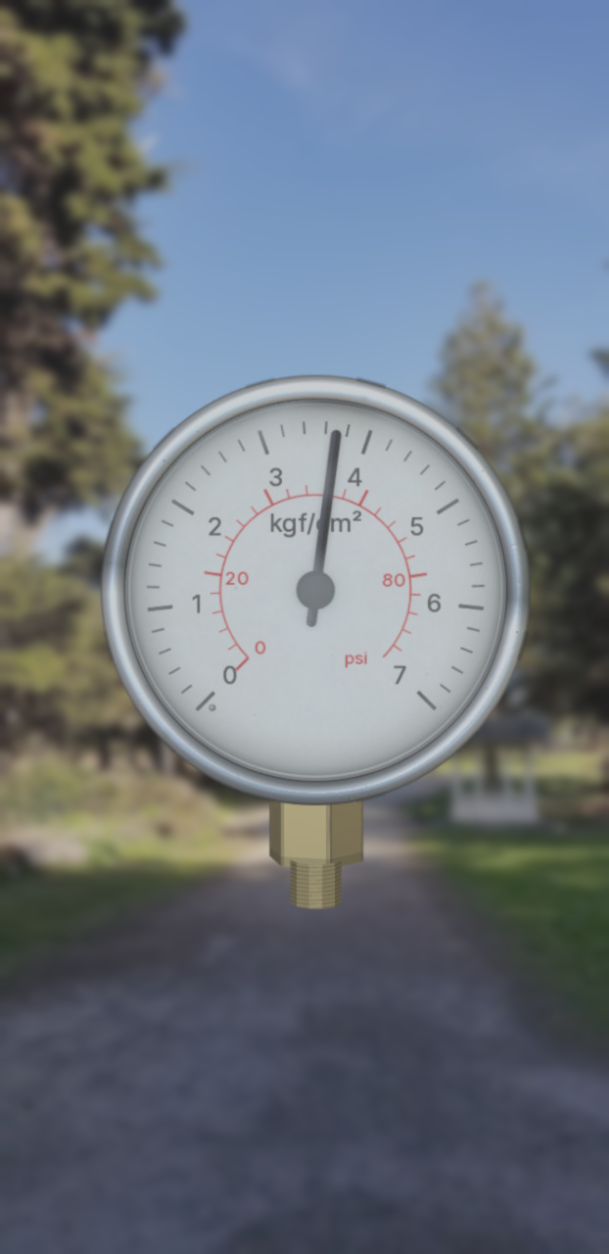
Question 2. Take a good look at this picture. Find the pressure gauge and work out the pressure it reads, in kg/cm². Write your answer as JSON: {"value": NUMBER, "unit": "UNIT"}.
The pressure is {"value": 3.7, "unit": "kg/cm²"}
